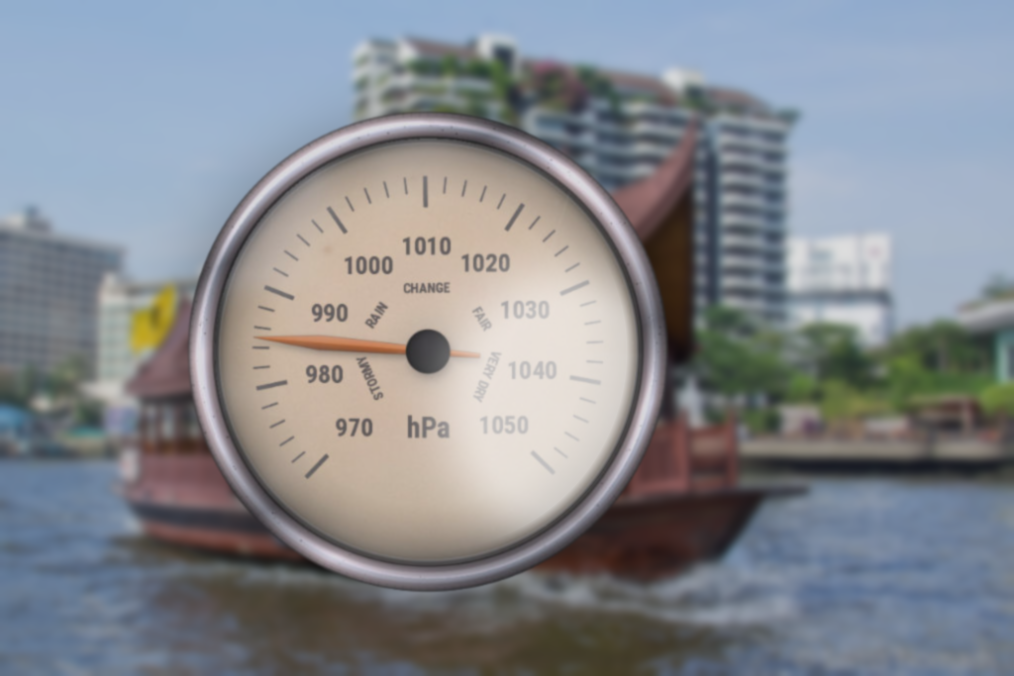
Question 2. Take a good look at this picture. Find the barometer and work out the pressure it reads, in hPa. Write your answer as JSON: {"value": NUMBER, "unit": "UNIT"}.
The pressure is {"value": 985, "unit": "hPa"}
